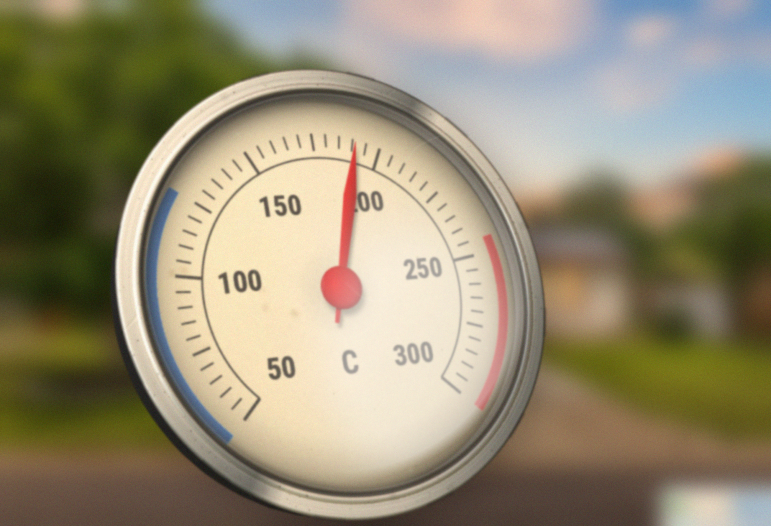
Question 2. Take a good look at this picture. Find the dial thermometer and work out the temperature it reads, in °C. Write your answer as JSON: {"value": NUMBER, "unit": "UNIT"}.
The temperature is {"value": 190, "unit": "°C"}
